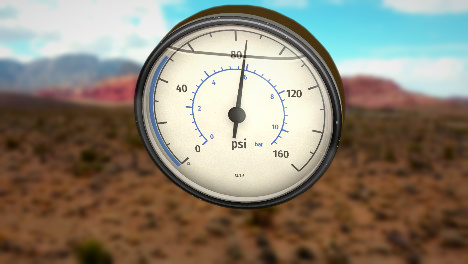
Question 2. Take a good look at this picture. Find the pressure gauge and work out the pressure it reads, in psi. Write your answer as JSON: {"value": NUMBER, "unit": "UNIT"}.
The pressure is {"value": 85, "unit": "psi"}
